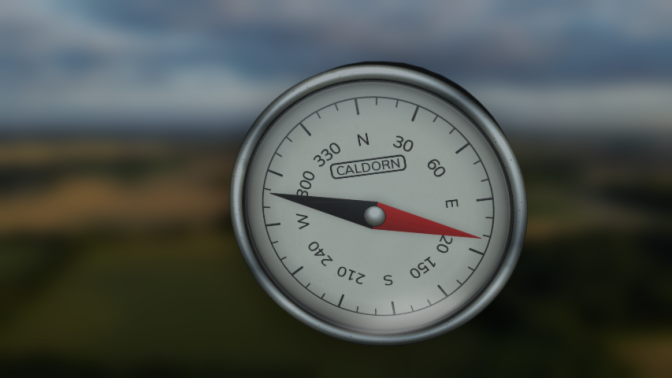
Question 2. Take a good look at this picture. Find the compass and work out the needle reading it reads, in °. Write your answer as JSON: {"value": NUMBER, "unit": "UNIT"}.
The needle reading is {"value": 110, "unit": "°"}
